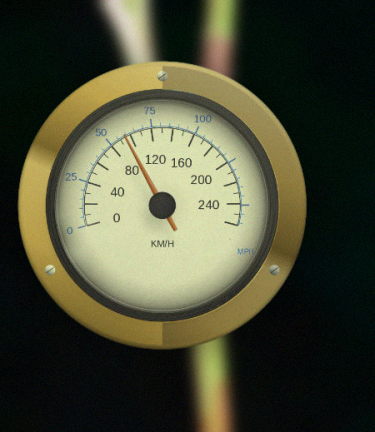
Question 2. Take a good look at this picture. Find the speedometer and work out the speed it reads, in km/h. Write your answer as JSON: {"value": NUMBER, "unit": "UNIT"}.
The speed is {"value": 95, "unit": "km/h"}
